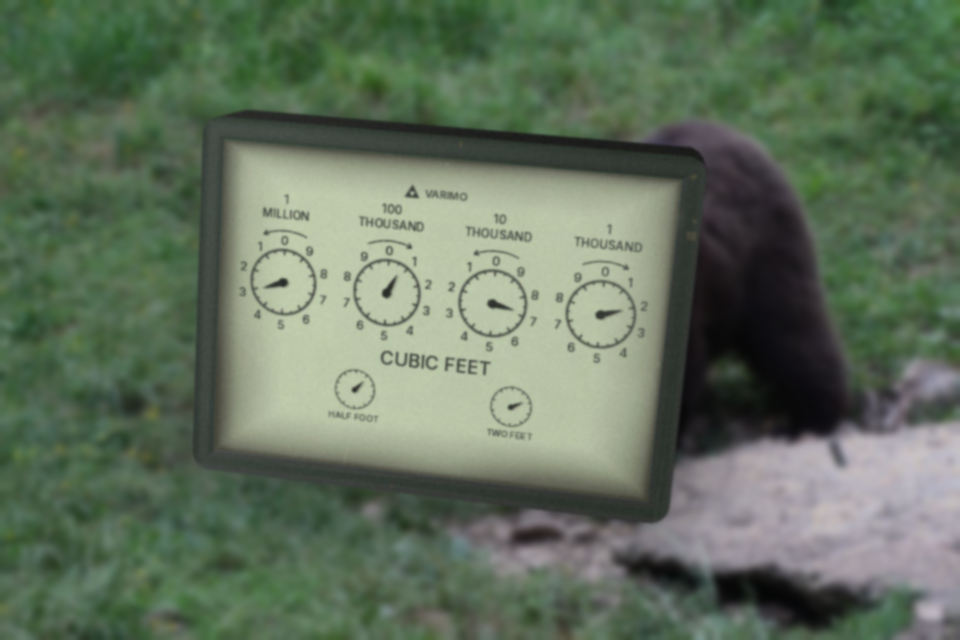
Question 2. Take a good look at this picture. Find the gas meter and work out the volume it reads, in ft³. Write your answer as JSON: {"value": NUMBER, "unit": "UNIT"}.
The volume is {"value": 307200, "unit": "ft³"}
